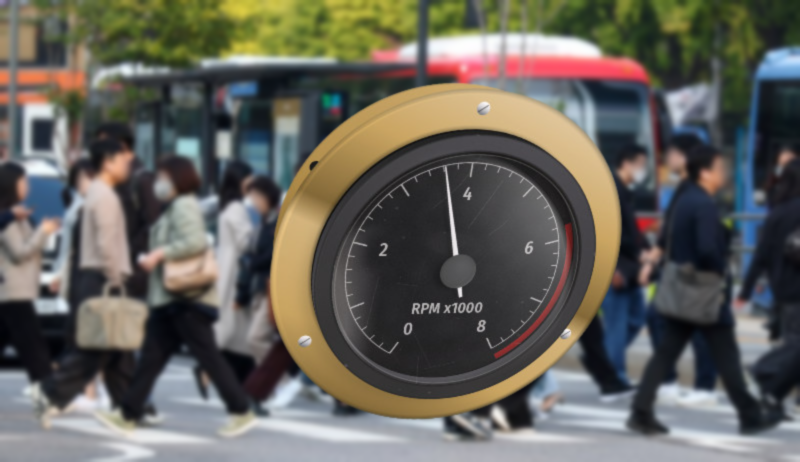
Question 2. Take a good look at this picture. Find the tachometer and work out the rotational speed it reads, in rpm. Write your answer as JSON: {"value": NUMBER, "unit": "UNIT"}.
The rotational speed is {"value": 3600, "unit": "rpm"}
